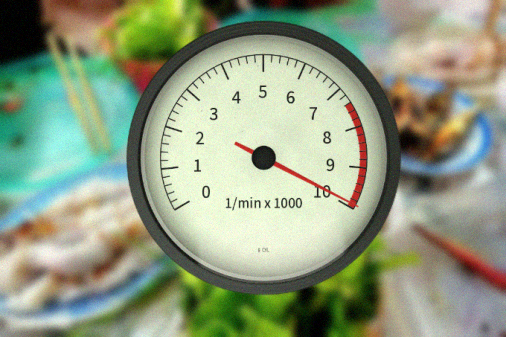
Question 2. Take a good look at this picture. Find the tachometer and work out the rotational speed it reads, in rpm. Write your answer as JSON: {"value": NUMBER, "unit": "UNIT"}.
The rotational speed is {"value": 9900, "unit": "rpm"}
